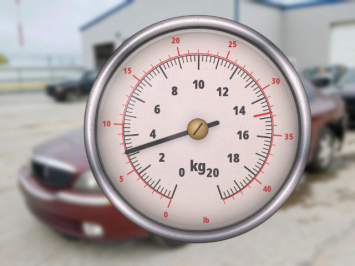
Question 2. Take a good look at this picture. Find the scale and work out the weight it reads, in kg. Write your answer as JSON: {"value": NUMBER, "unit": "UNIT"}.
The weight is {"value": 3.2, "unit": "kg"}
